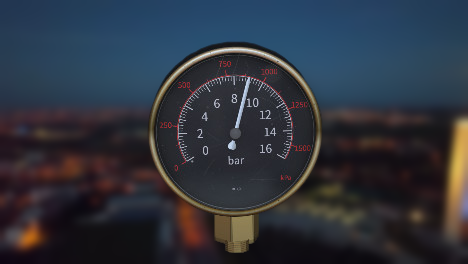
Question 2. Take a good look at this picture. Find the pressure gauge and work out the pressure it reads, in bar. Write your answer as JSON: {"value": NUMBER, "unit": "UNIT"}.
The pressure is {"value": 9, "unit": "bar"}
